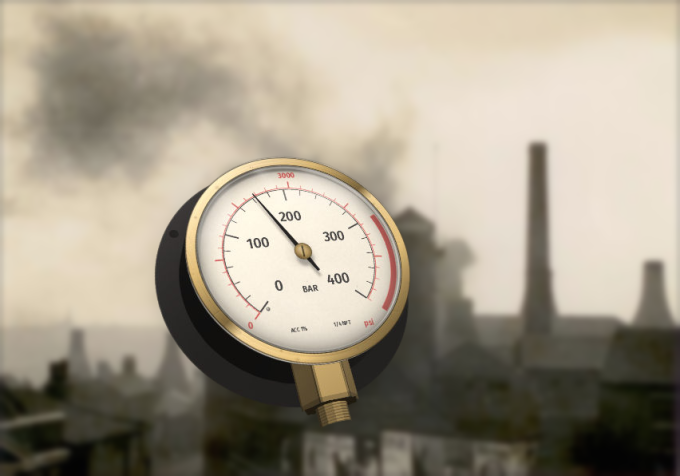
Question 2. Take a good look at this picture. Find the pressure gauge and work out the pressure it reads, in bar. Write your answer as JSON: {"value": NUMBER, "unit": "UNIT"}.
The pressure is {"value": 160, "unit": "bar"}
